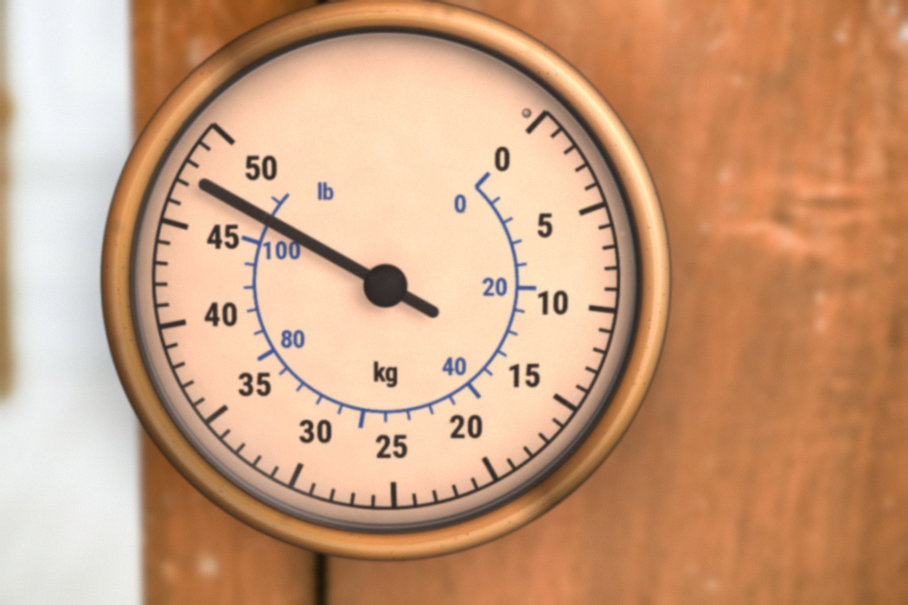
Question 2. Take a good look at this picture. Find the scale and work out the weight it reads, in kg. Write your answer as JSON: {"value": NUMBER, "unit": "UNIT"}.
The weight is {"value": 47.5, "unit": "kg"}
